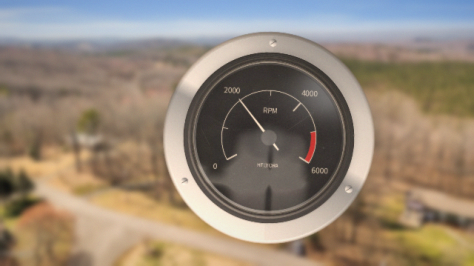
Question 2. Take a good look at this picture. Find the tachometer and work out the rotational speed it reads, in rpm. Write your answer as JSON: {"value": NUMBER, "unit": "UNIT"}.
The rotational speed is {"value": 2000, "unit": "rpm"}
